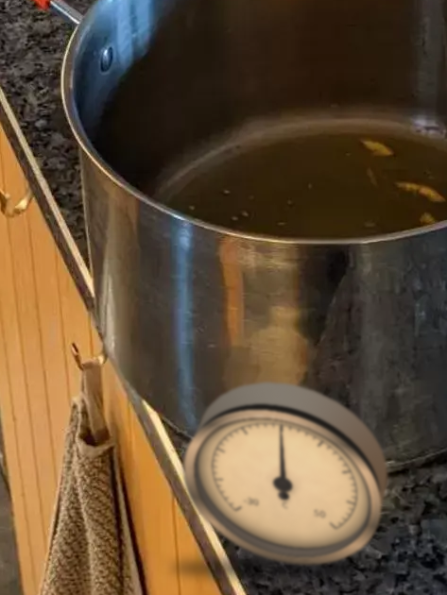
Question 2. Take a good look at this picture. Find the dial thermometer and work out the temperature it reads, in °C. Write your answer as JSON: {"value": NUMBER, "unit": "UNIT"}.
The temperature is {"value": 10, "unit": "°C"}
